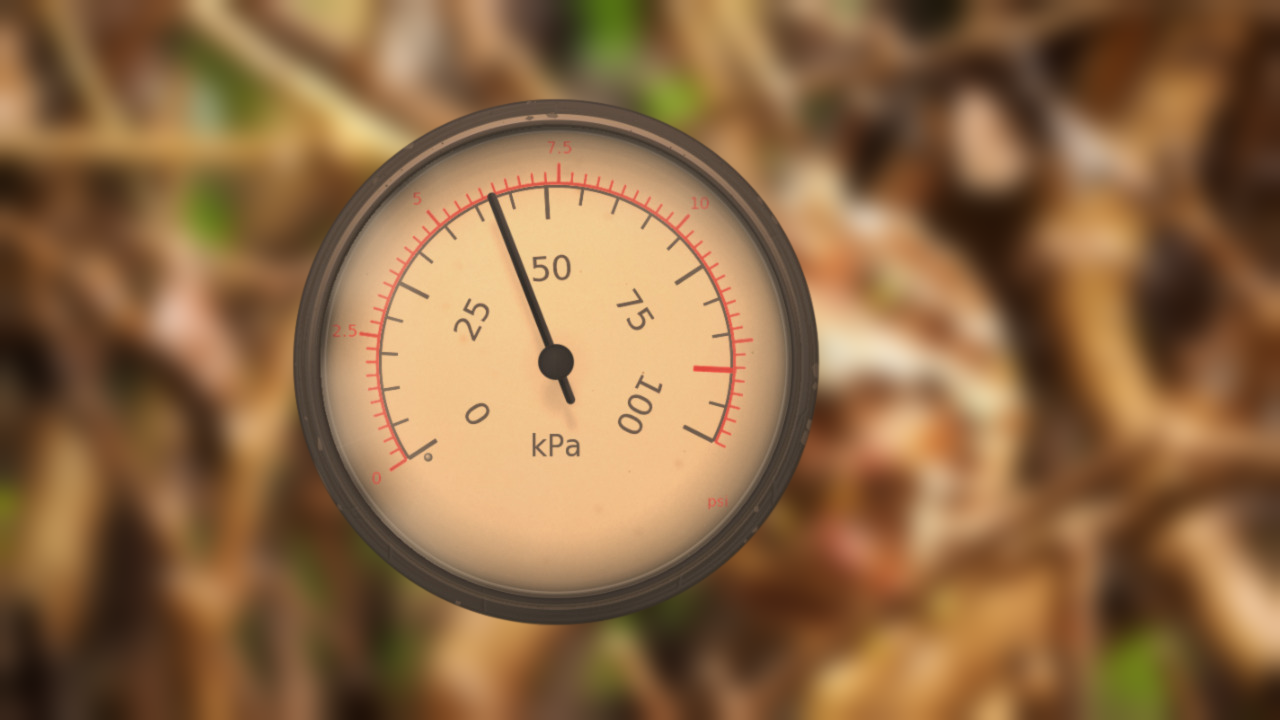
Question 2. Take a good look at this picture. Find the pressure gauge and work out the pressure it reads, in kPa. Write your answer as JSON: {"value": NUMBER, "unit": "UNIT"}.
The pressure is {"value": 42.5, "unit": "kPa"}
